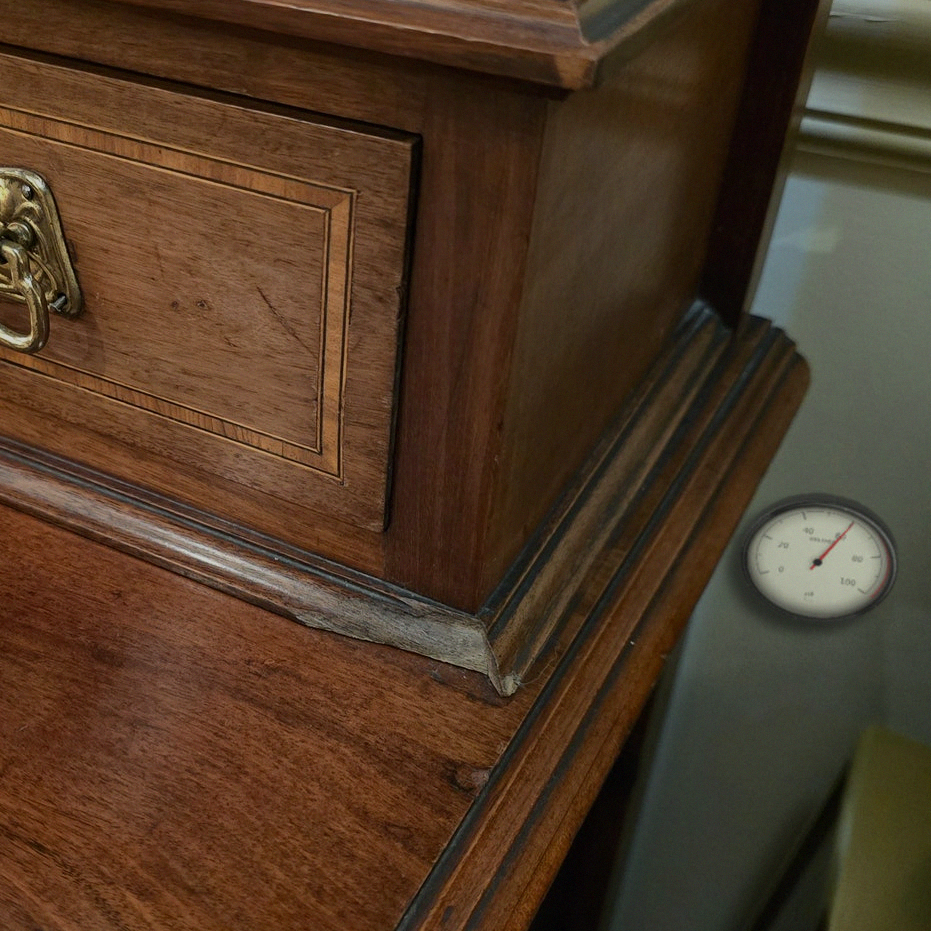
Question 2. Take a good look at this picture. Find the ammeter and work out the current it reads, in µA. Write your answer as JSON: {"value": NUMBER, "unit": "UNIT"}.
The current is {"value": 60, "unit": "µA"}
